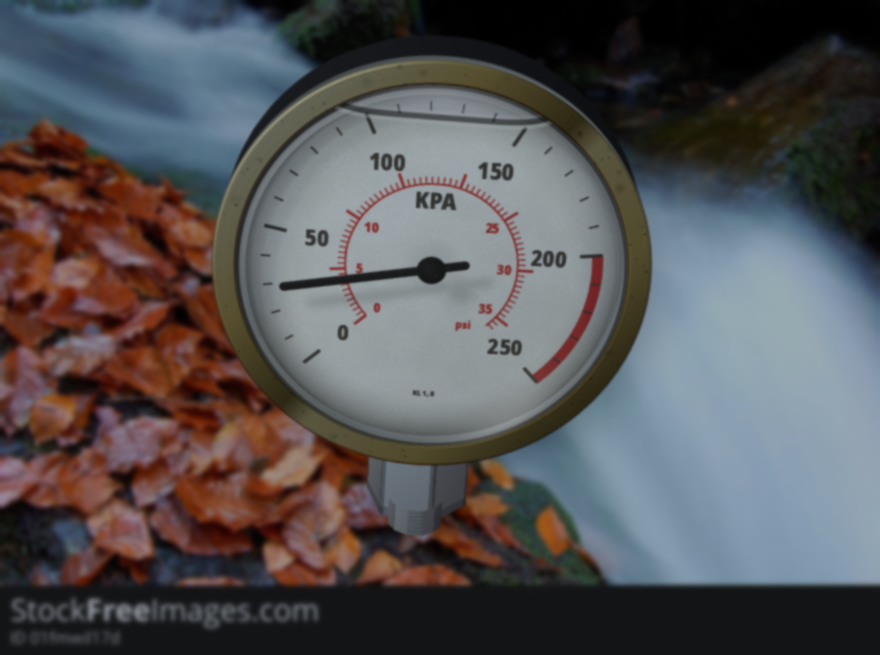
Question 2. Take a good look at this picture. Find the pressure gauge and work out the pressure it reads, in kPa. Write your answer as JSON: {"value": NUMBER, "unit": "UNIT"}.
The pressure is {"value": 30, "unit": "kPa"}
